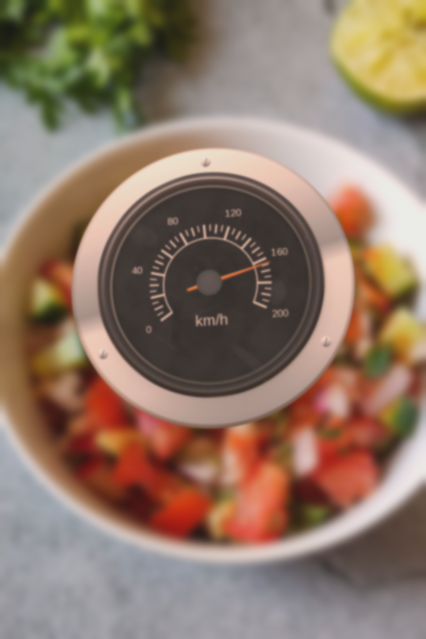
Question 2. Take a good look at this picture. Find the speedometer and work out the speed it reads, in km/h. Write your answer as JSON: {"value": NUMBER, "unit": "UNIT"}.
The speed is {"value": 165, "unit": "km/h"}
